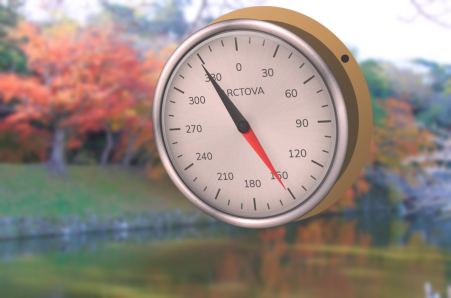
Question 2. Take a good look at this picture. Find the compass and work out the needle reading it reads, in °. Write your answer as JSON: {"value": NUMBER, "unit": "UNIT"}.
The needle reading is {"value": 150, "unit": "°"}
